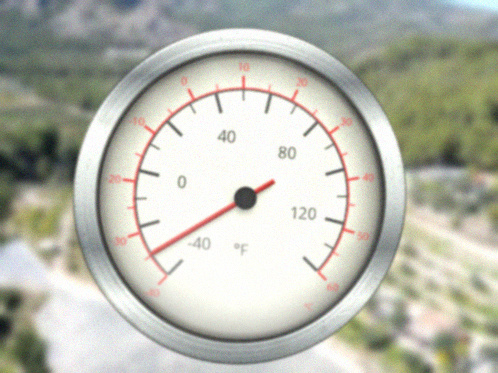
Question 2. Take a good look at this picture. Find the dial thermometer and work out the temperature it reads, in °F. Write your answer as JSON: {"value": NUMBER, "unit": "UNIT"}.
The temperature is {"value": -30, "unit": "°F"}
